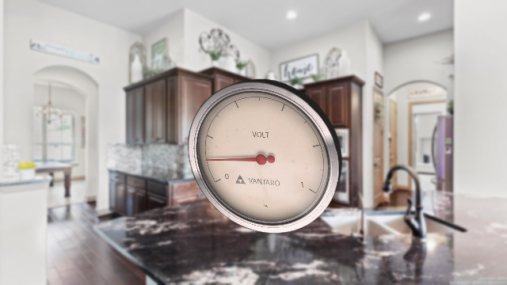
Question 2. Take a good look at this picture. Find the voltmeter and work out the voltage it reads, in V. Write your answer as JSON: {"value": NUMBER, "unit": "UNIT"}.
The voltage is {"value": 0.1, "unit": "V"}
